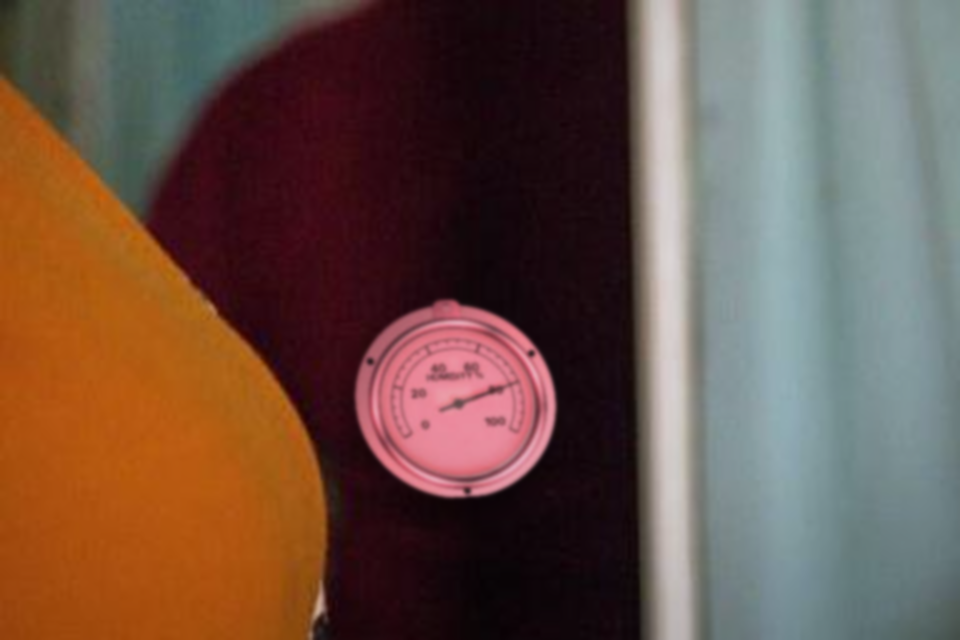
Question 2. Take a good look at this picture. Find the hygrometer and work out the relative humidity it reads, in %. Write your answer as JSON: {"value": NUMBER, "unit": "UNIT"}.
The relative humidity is {"value": 80, "unit": "%"}
